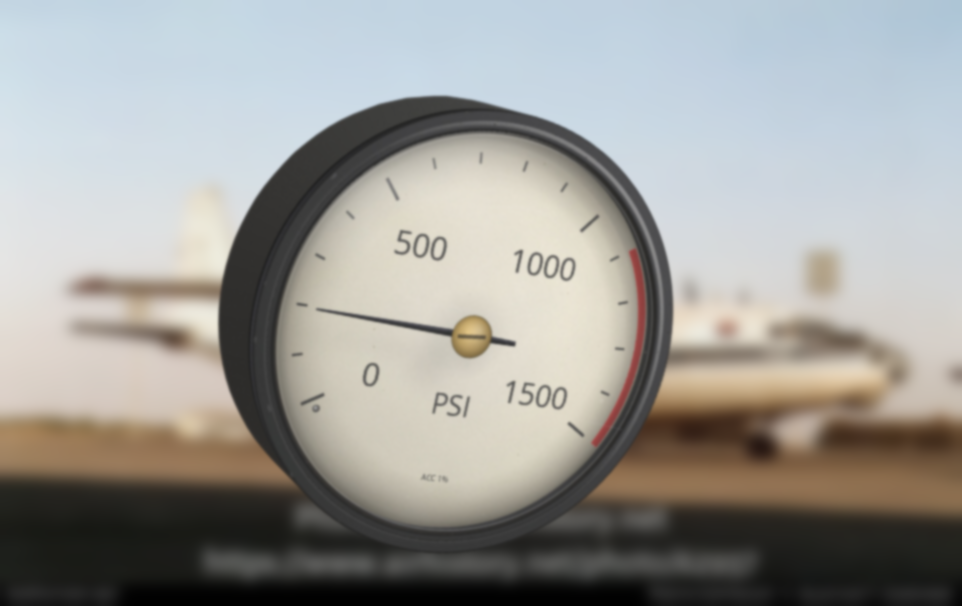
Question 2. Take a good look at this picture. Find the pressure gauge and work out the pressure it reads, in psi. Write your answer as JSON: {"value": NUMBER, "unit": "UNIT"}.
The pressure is {"value": 200, "unit": "psi"}
